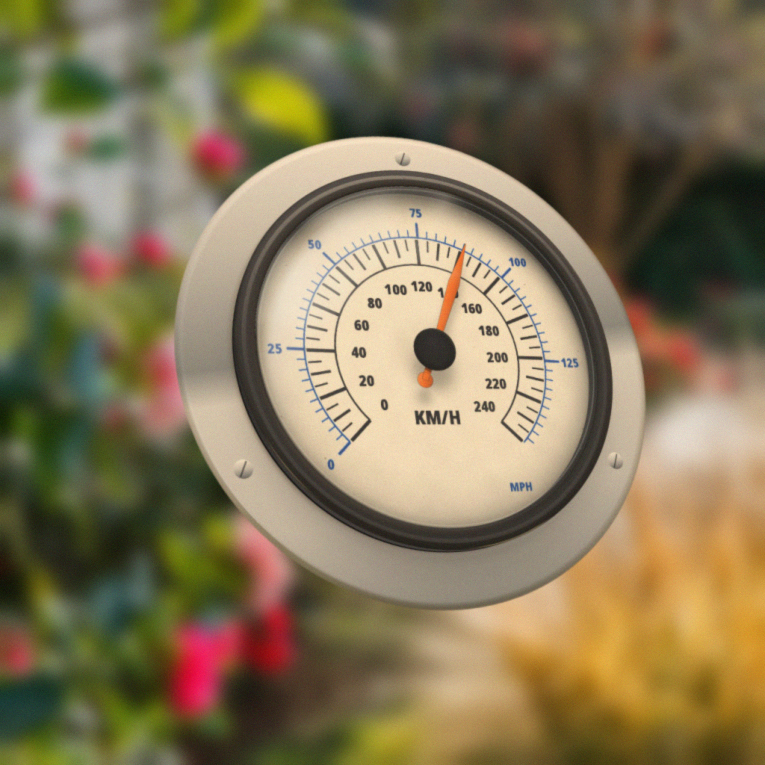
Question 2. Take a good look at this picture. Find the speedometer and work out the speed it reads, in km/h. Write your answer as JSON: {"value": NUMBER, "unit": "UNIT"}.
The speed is {"value": 140, "unit": "km/h"}
